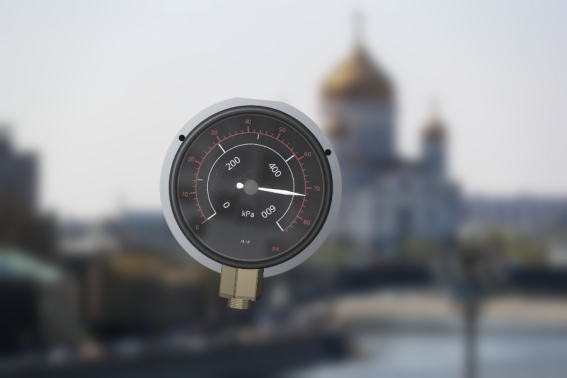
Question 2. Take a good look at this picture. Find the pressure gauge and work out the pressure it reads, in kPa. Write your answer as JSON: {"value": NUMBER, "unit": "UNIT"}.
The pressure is {"value": 500, "unit": "kPa"}
